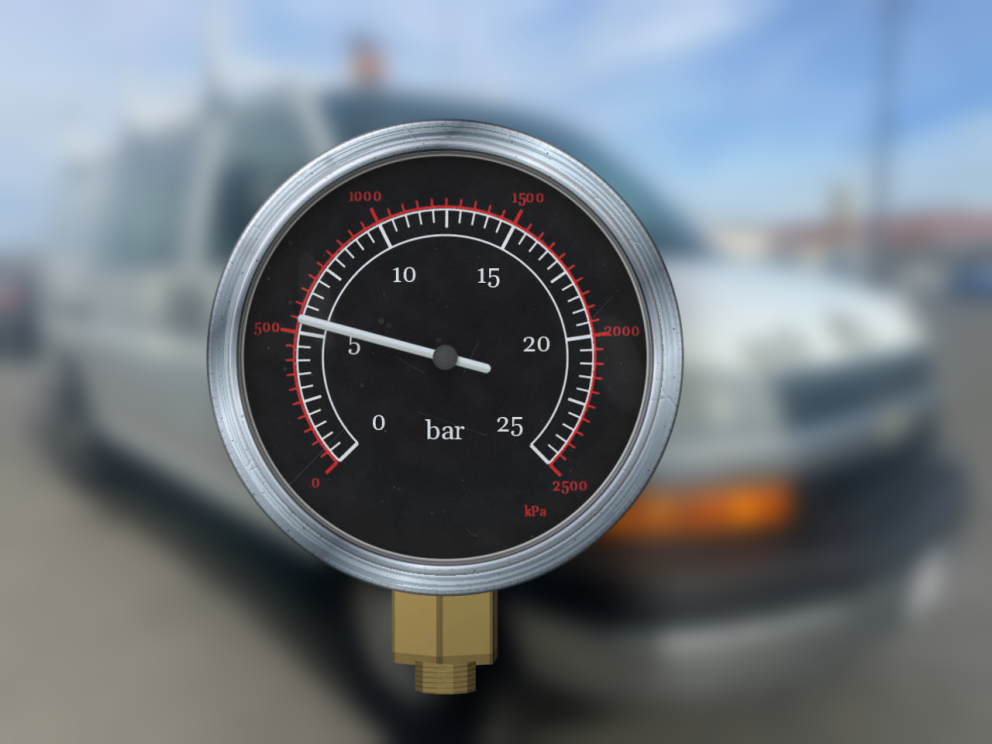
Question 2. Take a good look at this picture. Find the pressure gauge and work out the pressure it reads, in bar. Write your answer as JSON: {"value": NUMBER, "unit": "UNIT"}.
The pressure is {"value": 5.5, "unit": "bar"}
